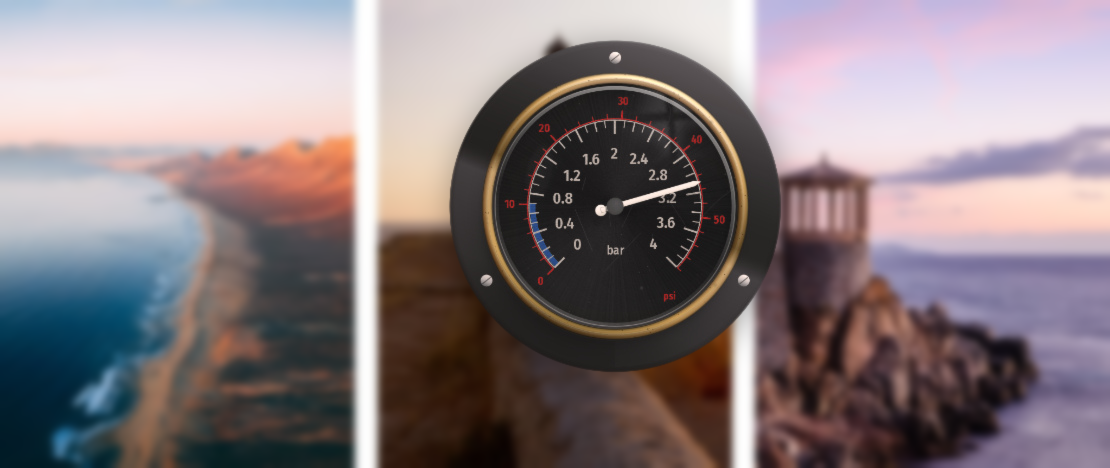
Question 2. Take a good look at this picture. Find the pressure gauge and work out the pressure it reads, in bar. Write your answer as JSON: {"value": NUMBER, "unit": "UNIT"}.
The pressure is {"value": 3.1, "unit": "bar"}
